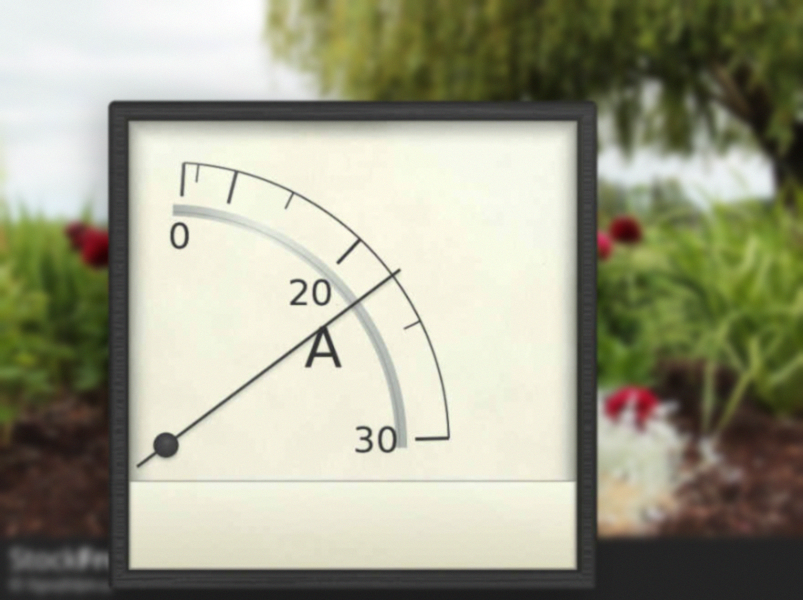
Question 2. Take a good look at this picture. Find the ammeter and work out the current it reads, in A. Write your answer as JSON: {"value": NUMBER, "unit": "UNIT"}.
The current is {"value": 22.5, "unit": "A"}
